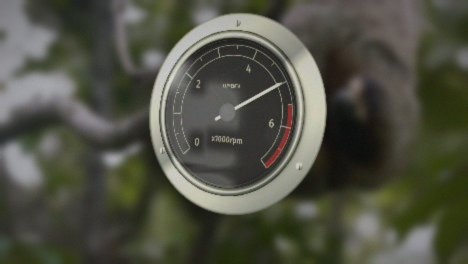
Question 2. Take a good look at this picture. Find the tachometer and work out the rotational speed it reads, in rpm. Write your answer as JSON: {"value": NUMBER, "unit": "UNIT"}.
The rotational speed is {"value": 5000, "unit": "rpm"}
